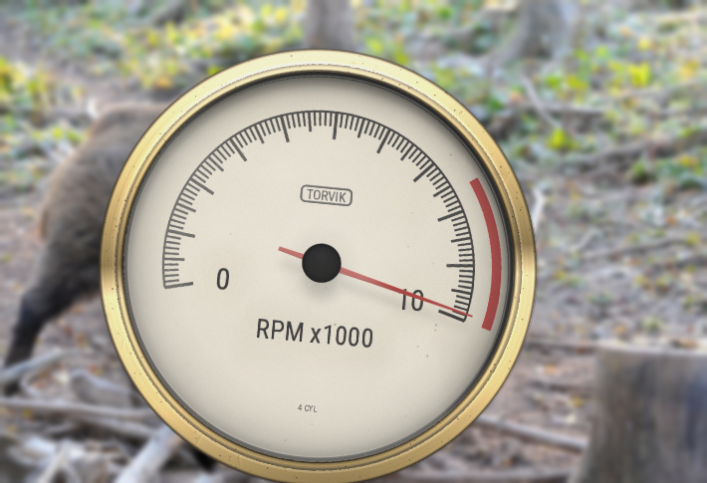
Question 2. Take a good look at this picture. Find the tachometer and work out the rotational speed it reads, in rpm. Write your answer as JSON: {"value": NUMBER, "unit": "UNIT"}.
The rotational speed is {"value": 9900, "unit": "rpm"}
